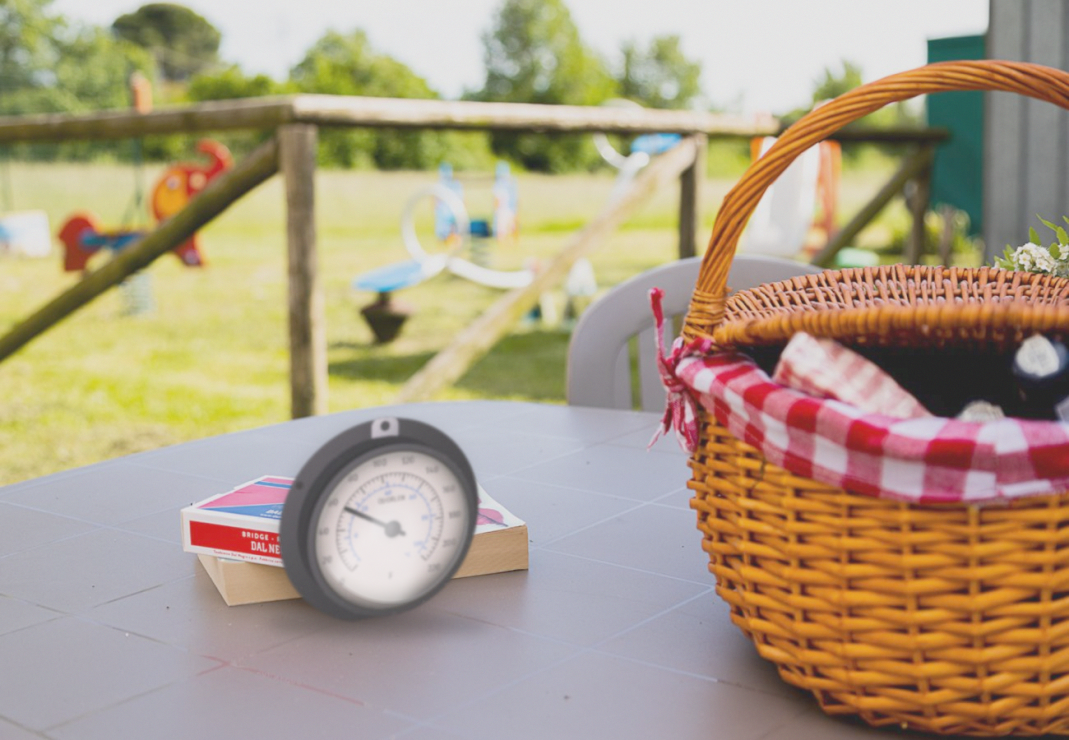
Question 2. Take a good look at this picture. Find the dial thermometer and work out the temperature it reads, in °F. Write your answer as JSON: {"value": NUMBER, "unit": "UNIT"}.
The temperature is {"value": 60, "unit": "°F"}
